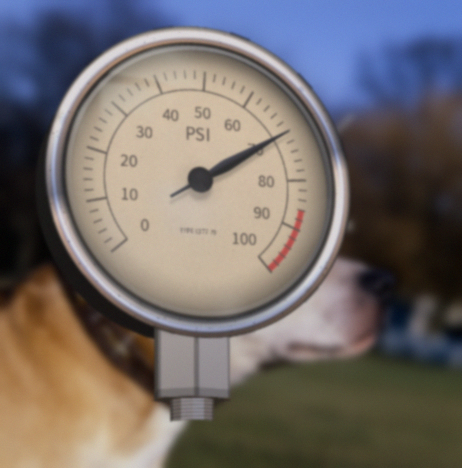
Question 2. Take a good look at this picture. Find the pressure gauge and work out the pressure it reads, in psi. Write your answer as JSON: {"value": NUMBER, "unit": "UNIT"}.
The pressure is {"value": 70, "unit": "psi"}
